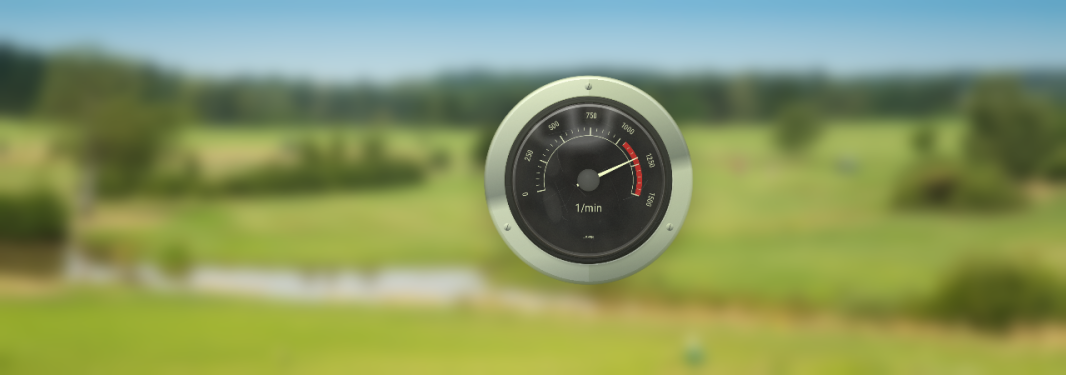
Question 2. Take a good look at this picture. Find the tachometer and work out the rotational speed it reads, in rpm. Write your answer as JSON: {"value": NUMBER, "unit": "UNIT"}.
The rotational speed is {"value": 1200, "unit": "rpm"}
